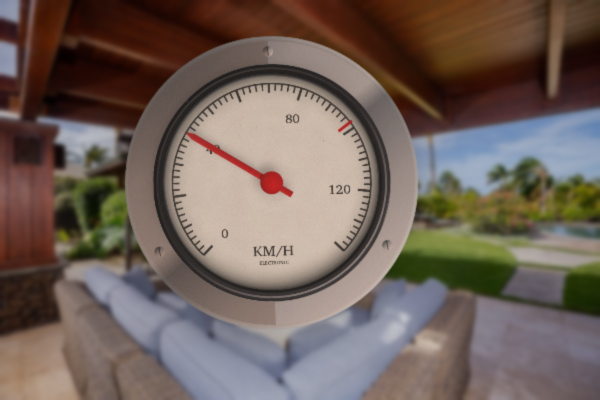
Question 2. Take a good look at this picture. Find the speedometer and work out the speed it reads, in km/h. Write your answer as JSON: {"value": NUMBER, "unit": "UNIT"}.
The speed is {"value": 40, "unit": "km/h"}
